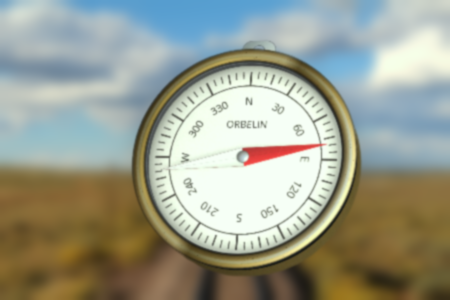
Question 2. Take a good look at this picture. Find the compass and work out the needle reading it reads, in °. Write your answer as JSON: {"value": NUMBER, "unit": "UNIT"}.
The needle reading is {"value": 80, "unit": "°"}
